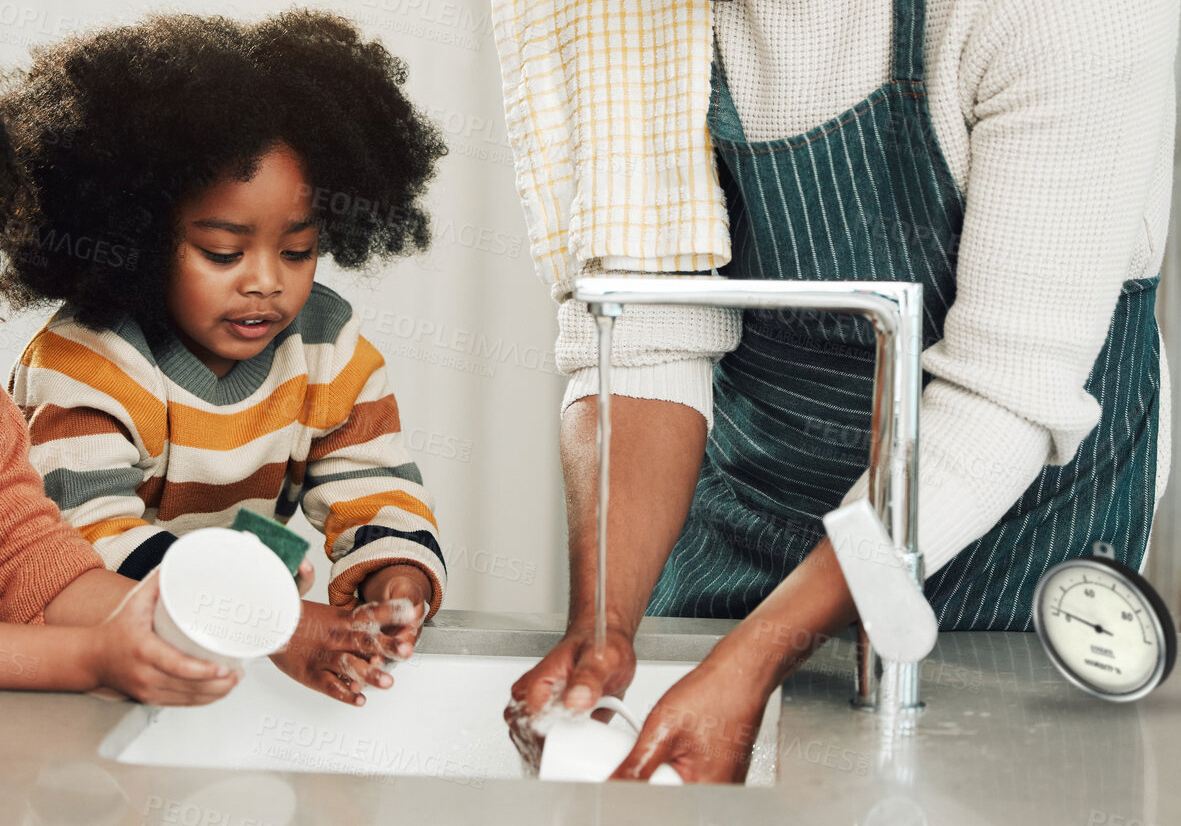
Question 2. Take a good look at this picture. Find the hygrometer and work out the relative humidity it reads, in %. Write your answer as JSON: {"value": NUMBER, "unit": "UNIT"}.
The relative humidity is {"value": 5, "unit": "%"}
